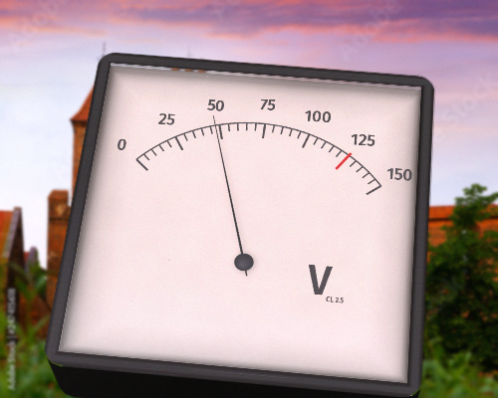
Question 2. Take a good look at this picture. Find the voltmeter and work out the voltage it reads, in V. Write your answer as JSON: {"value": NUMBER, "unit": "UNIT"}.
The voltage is {"value": 47.5, "unit": "V"}
